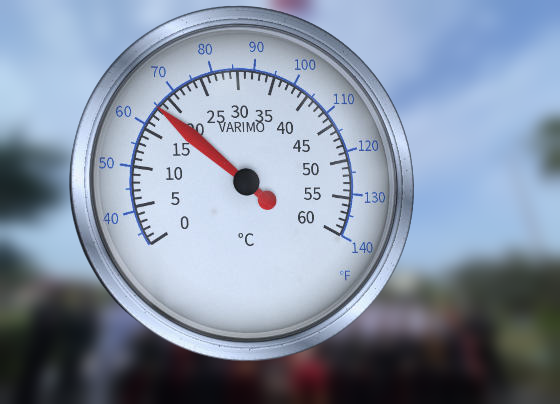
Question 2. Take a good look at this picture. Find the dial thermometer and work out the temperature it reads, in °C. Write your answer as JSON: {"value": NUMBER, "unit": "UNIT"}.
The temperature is {"value": 18, "unit": "°C"}
